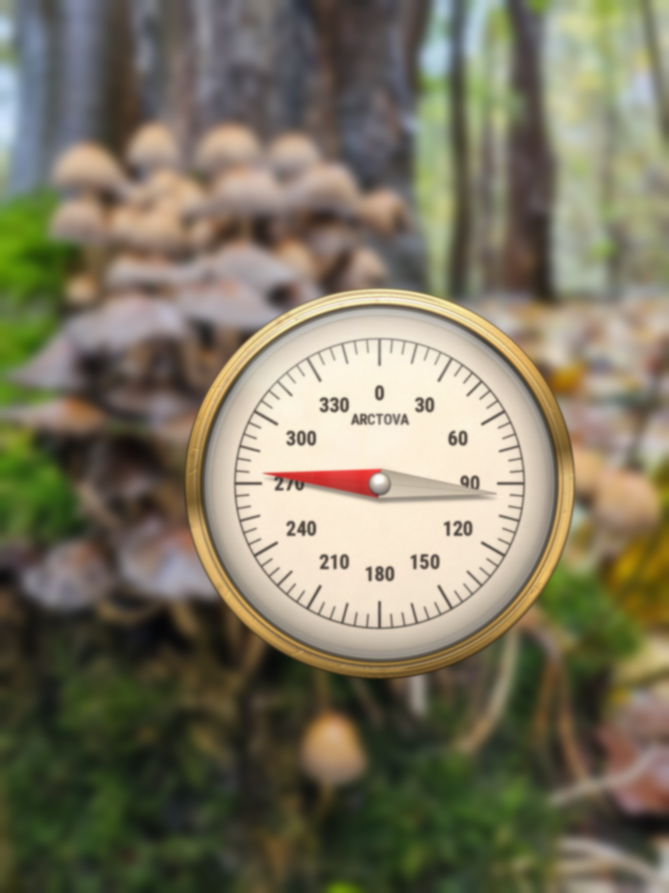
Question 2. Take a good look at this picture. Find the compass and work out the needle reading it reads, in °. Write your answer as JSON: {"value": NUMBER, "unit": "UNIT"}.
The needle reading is {"value": 275, "unit": "°"}
